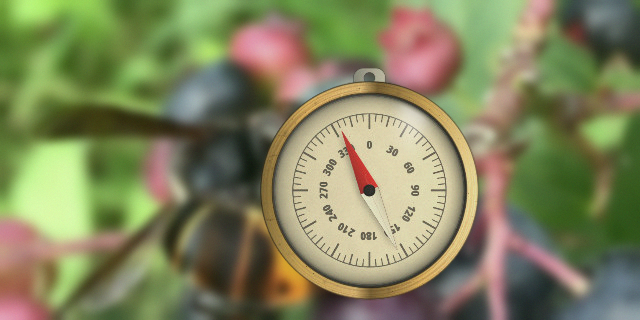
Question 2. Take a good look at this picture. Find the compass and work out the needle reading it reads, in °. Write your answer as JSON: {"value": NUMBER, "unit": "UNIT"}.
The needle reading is {"value": 335, "unit": "°"}
